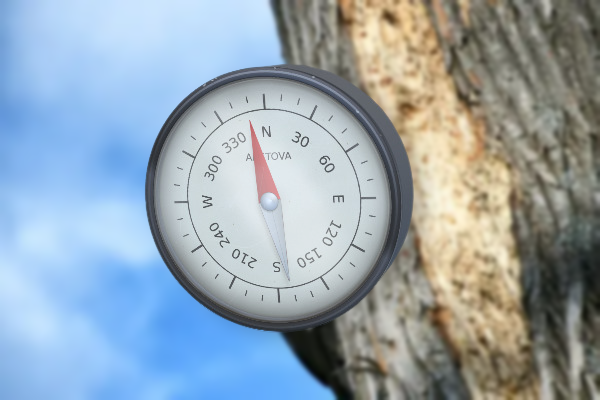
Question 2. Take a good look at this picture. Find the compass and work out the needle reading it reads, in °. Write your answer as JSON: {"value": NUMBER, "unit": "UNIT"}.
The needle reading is {"value": 350, "unit": "°"}
